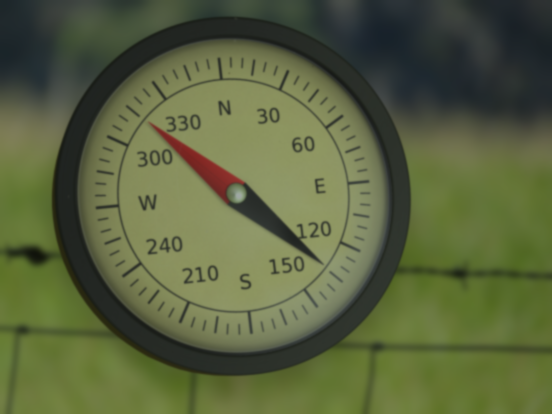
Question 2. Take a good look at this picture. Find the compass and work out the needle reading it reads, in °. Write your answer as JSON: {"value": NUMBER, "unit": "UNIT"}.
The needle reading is {"value": 315, "unit": "°"}
